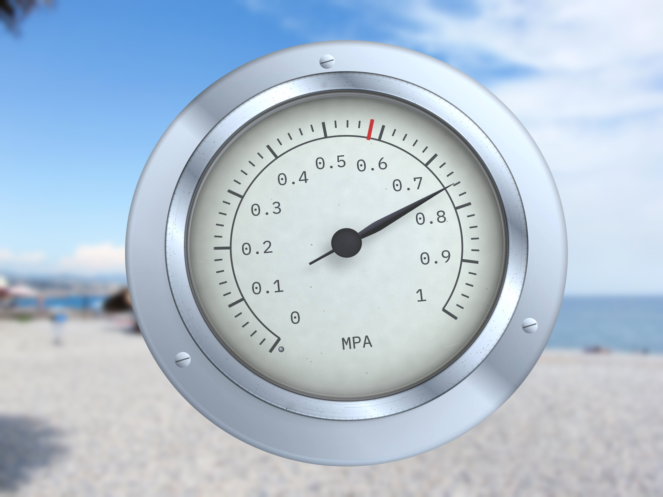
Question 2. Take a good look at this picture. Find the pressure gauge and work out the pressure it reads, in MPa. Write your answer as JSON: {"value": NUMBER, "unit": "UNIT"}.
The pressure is {"value": 0.76, "unit": "MPa"}
